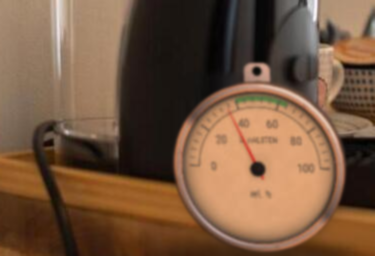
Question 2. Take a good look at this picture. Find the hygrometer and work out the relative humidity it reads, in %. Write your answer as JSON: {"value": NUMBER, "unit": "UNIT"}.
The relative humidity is {"value": 36, "unit": "%"}
